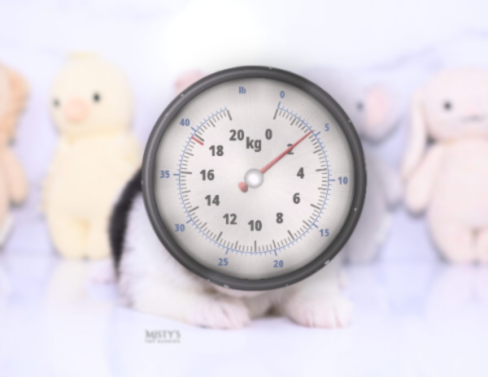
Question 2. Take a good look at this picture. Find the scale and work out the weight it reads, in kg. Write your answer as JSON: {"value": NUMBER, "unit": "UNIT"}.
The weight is {"value": 2, "unit": "kg"}
